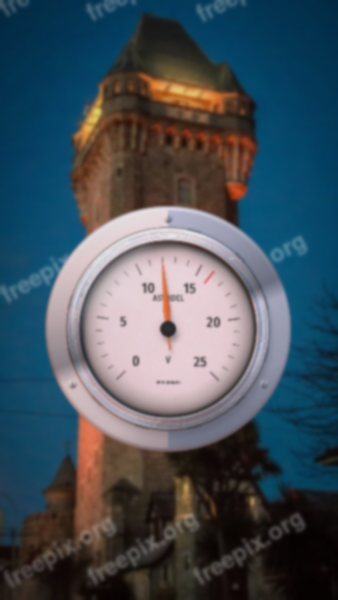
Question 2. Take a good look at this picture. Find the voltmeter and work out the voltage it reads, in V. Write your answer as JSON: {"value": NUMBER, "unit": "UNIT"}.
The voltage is {"value": 12, "unit": "V"}
